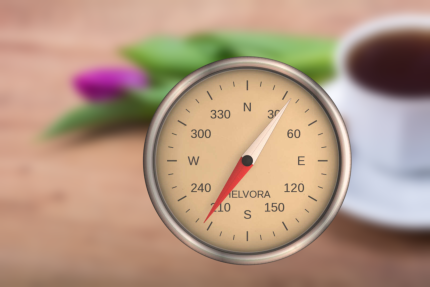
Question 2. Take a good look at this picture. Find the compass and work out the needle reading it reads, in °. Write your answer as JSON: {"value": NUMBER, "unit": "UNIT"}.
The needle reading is {"value": 215, "unit": "°"}
